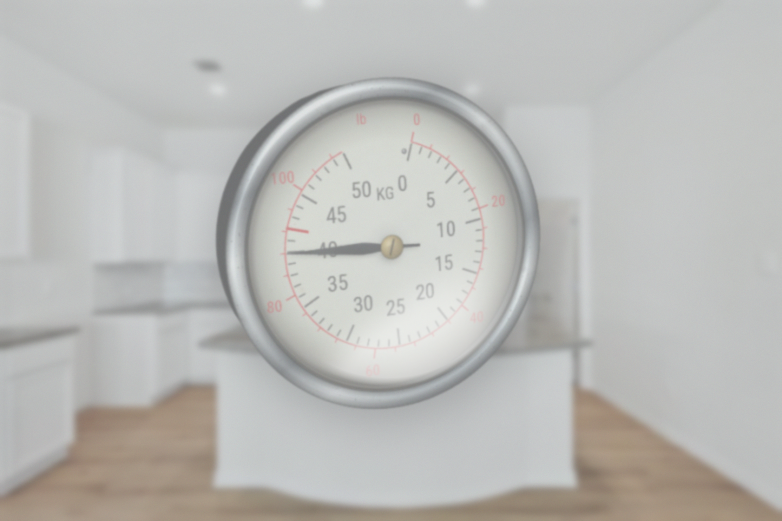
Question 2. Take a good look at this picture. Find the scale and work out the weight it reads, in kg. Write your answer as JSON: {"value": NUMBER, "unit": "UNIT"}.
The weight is {"value": 40, "unit": "kg"}
